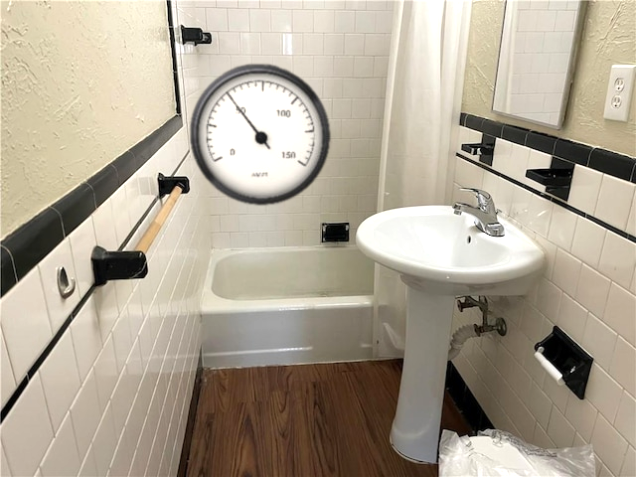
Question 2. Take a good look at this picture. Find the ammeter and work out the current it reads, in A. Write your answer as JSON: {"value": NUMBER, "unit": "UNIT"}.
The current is {"value": 50, "unit": "A"}
